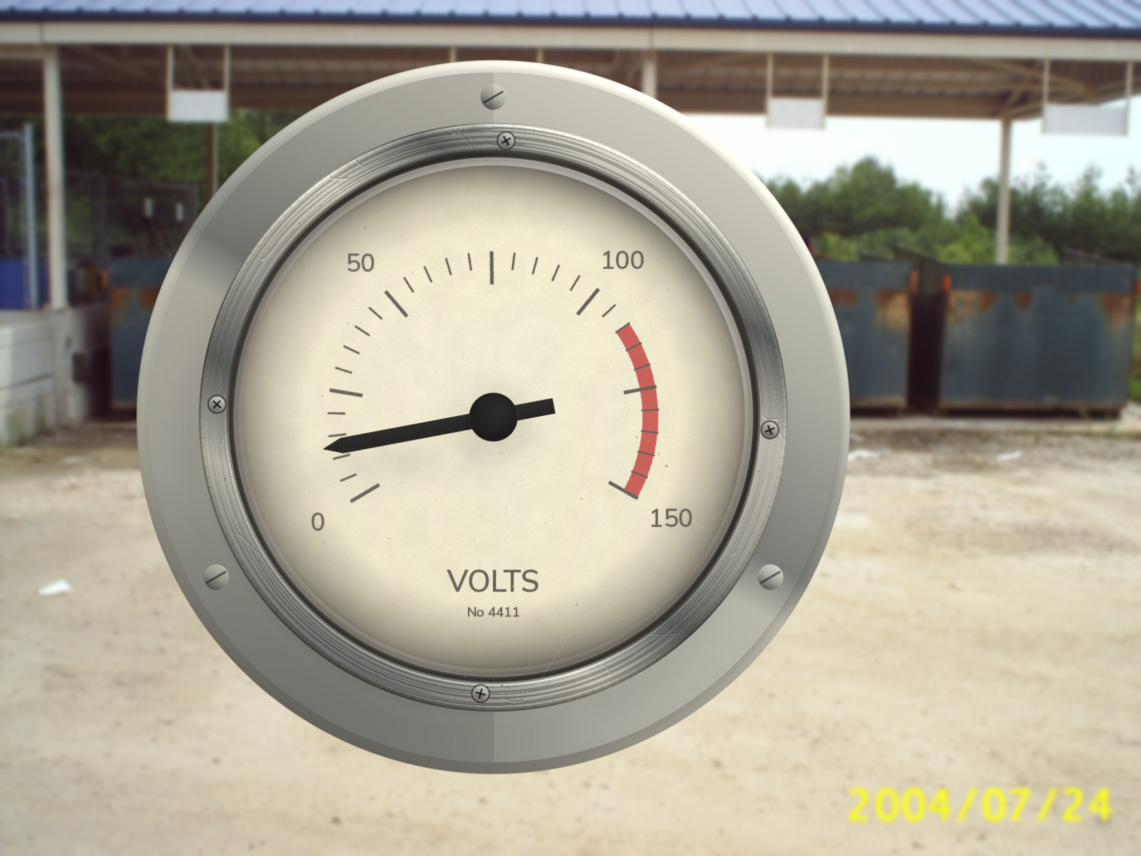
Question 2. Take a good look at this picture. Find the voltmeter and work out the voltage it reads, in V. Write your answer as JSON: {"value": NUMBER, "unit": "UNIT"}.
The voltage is {"value": 12.5, "unit": "V"}
